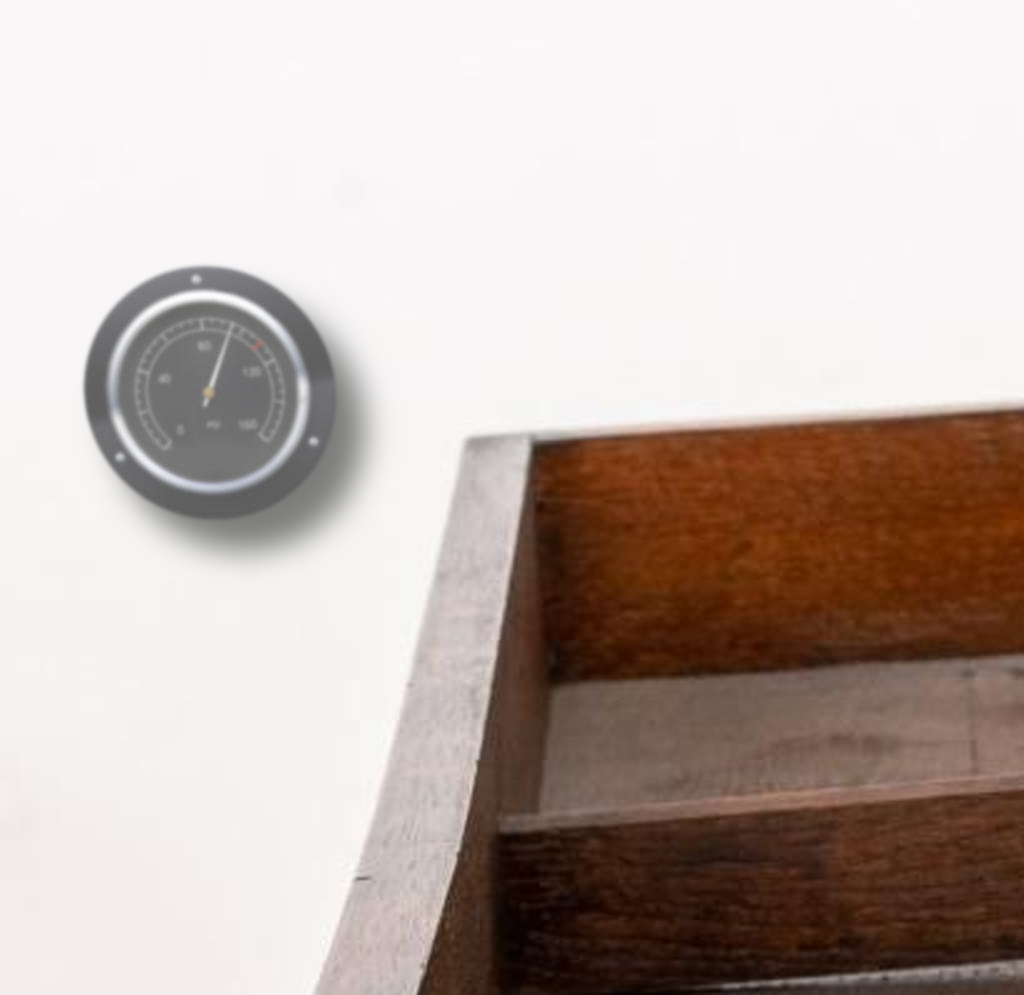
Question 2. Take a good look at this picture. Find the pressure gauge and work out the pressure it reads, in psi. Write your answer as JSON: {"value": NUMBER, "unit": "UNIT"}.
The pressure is {"value": 95, "unit": "psi"}
